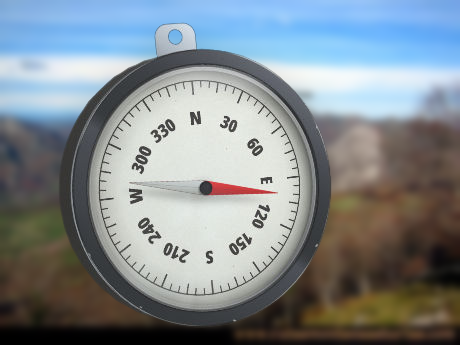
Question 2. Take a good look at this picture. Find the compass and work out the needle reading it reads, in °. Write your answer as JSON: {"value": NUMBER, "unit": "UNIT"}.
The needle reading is {"value": 100, "unit": "°"}
